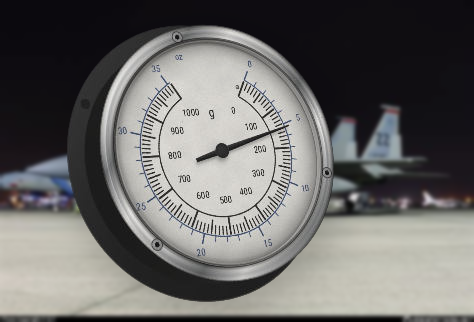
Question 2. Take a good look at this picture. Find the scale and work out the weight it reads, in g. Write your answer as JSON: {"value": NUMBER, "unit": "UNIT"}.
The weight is {"value": 150, "unit": "g"}
